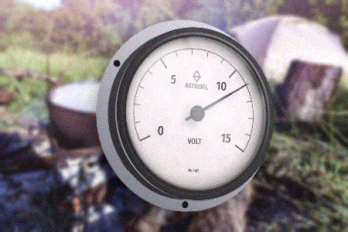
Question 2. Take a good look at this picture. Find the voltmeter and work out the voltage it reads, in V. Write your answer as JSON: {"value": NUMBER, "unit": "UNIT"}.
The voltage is {"value": 11, "unit": "V"}
